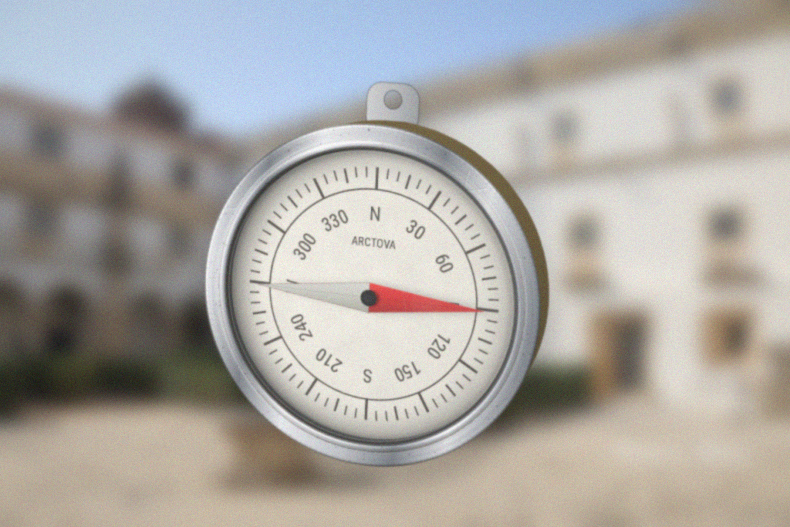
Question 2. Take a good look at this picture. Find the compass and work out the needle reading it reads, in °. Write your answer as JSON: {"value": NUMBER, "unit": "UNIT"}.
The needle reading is {"value": 90, "unit": "°"}
